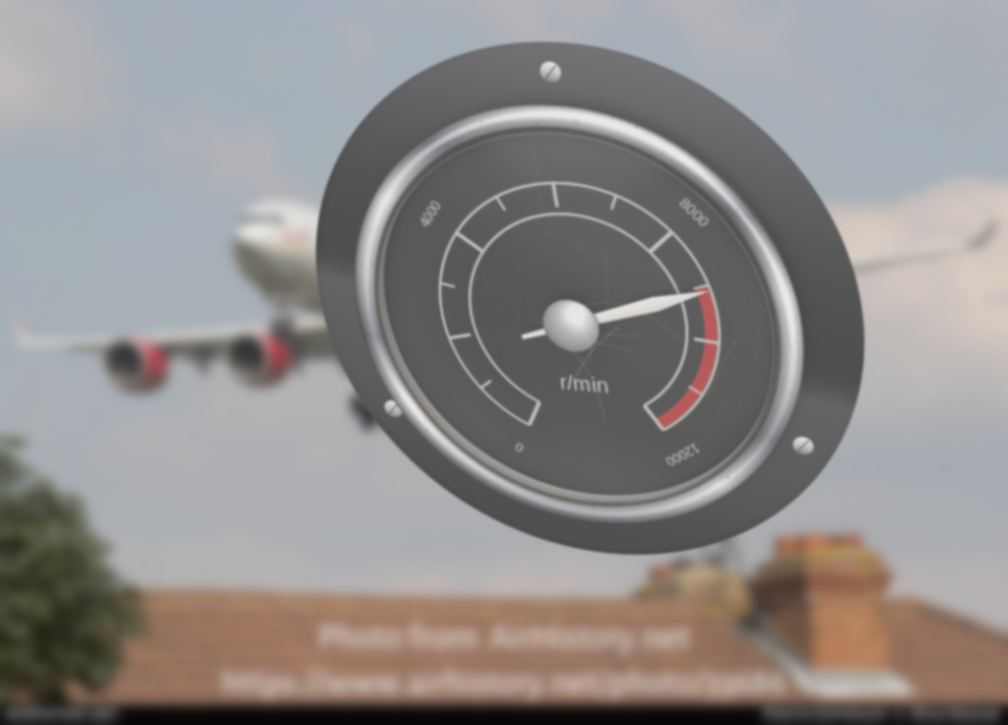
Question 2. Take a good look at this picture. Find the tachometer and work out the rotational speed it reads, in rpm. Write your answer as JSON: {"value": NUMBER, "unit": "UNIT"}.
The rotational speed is {"value": 9000, "unit": "rpm"}
